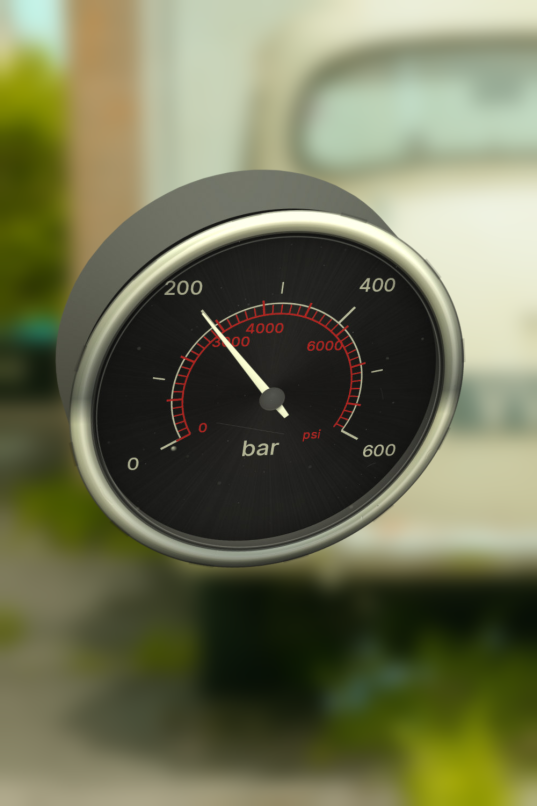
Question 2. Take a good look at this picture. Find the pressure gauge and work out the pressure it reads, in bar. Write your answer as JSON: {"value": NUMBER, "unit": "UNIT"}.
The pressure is {"value": 200, "unit": "bar"}
